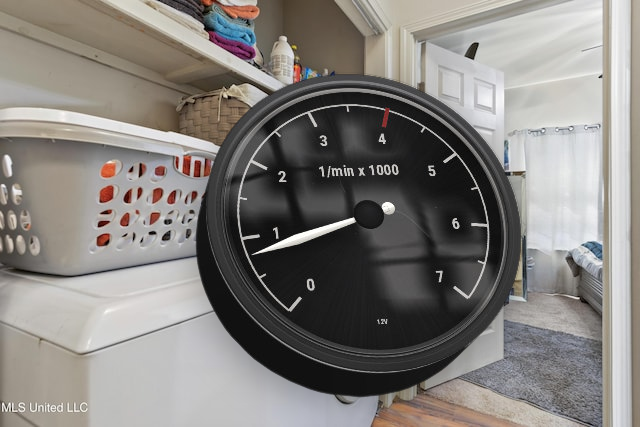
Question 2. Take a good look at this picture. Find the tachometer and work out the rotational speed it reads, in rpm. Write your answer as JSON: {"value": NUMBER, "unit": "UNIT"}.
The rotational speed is {"value": 750, "unit": "rpm"}
